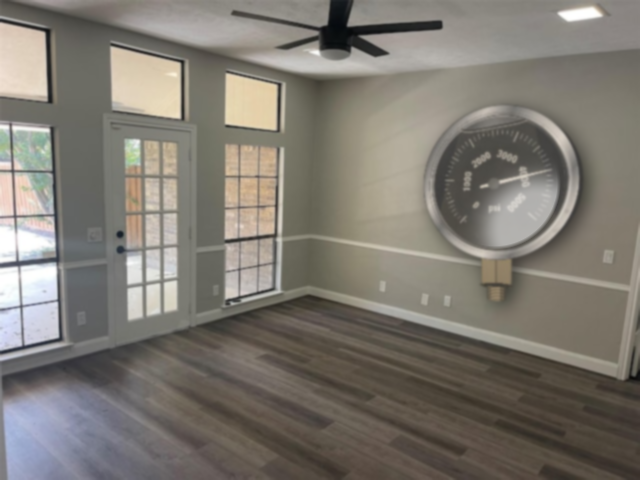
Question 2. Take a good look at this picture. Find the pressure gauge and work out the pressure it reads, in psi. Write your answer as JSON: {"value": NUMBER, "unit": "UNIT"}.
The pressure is {"value": 4000, "unit": "psi"}
